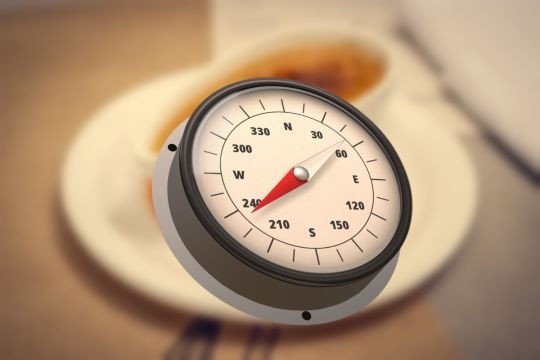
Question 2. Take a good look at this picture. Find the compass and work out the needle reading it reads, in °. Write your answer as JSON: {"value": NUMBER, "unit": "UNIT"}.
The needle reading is {"value": 232.5, "unit": "°"}
